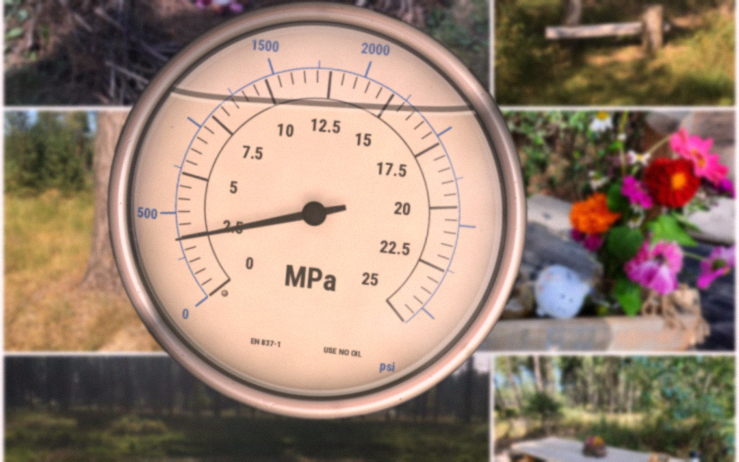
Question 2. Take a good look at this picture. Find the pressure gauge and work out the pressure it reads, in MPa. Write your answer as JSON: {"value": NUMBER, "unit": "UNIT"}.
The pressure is {"value": 2.5, "unit": "MPa"}
